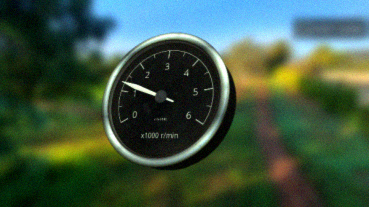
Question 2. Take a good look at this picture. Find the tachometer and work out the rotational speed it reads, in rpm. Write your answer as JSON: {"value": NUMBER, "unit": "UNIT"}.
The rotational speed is {"value": 1250, "unit": "rpm"}
